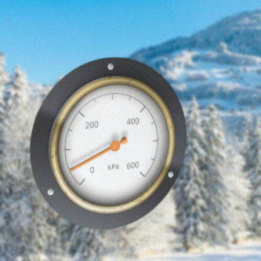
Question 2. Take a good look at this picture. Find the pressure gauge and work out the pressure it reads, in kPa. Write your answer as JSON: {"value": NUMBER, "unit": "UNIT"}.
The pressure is {"value": 50, "unit": "kPa"}
